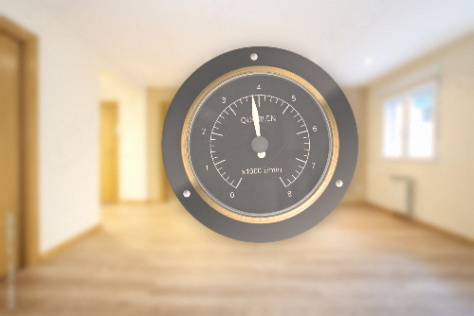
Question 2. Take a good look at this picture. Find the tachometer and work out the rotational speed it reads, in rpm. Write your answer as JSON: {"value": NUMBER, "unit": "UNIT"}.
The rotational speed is {"value": 3800, "unit": "rpm"}
